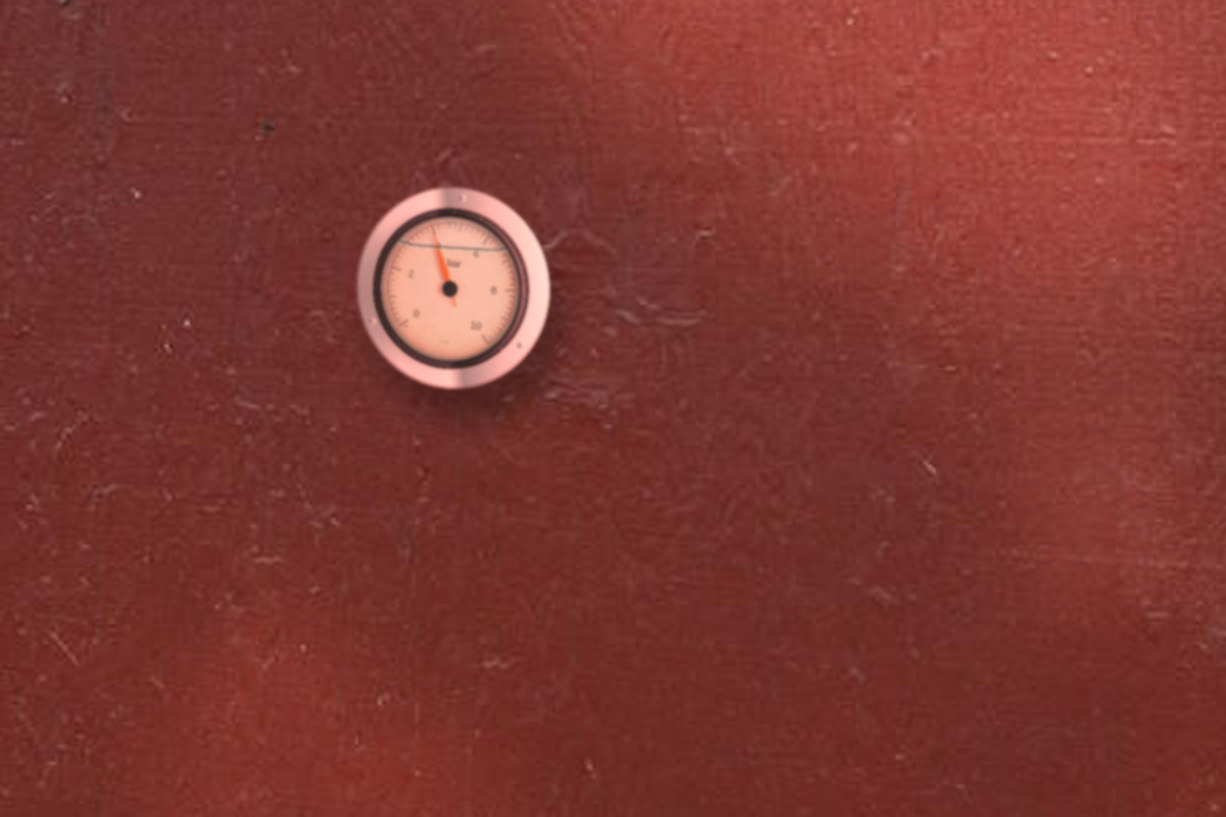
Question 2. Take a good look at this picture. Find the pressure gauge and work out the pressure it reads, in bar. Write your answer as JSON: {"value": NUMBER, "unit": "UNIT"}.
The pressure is {"value": 4, "unit": "bar"}
